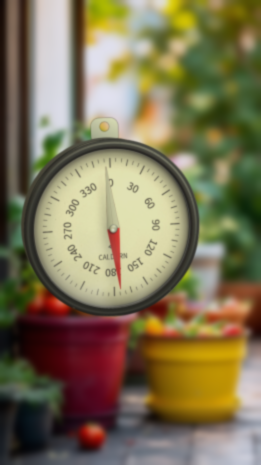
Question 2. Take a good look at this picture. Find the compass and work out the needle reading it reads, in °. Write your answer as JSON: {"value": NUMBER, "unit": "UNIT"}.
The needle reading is {"value": 175, "unit": "°"}
